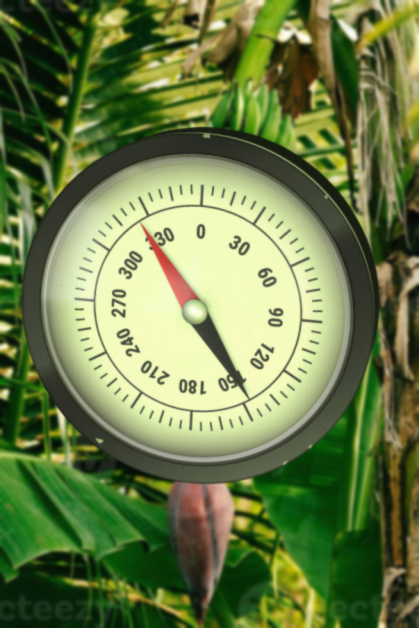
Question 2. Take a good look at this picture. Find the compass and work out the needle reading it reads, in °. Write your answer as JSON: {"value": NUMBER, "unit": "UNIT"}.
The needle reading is {"value": 325, "unit": "°"}
